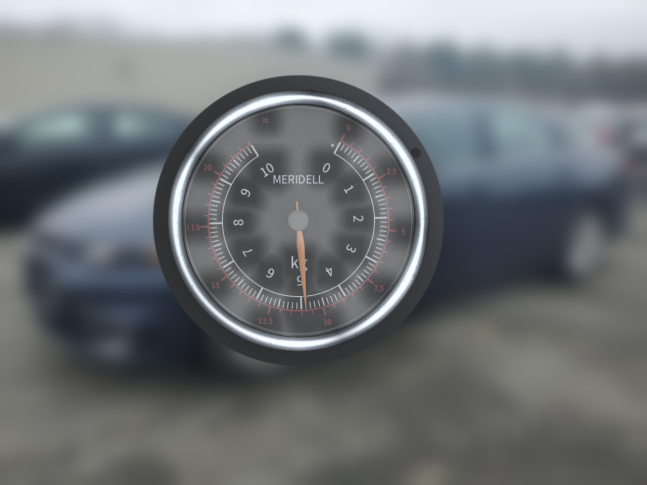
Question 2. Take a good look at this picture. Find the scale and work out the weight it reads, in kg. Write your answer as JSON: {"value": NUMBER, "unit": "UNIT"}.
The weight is {"value": 4.9, "unit": "kg"}
